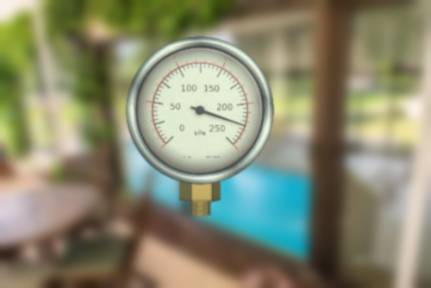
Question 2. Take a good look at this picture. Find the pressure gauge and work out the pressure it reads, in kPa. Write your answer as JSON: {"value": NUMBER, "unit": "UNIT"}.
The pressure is {"value": 225, "unit": "kPa"}
